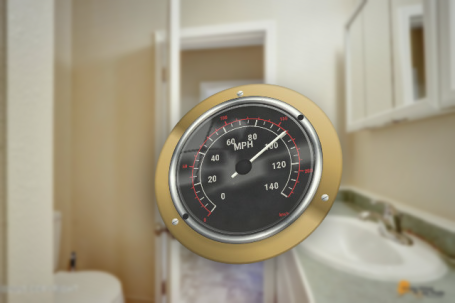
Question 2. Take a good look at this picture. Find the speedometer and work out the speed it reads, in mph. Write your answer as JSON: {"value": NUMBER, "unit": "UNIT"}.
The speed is {"value": 100, "unit": "mph"}
